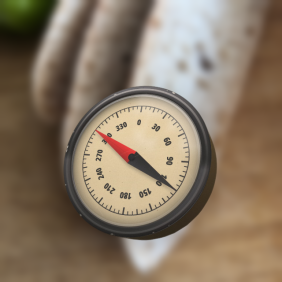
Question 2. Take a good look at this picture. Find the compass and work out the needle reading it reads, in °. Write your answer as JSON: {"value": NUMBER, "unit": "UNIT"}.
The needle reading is {"value": 300, "unit": "°"}
